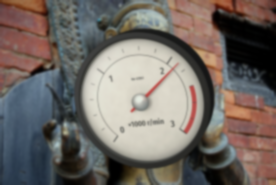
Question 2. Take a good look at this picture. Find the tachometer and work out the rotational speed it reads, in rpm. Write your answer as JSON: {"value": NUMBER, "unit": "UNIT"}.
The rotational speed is {"value": 2100, "unit": "rpm"}
